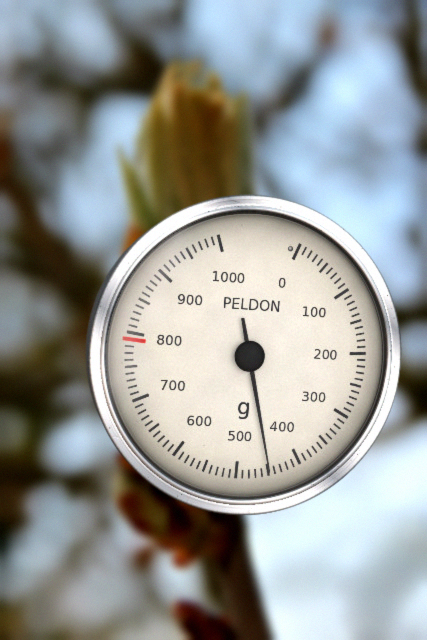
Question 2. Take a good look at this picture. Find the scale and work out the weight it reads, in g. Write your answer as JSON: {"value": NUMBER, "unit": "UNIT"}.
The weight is {"value": 450, "unit": "g"}
